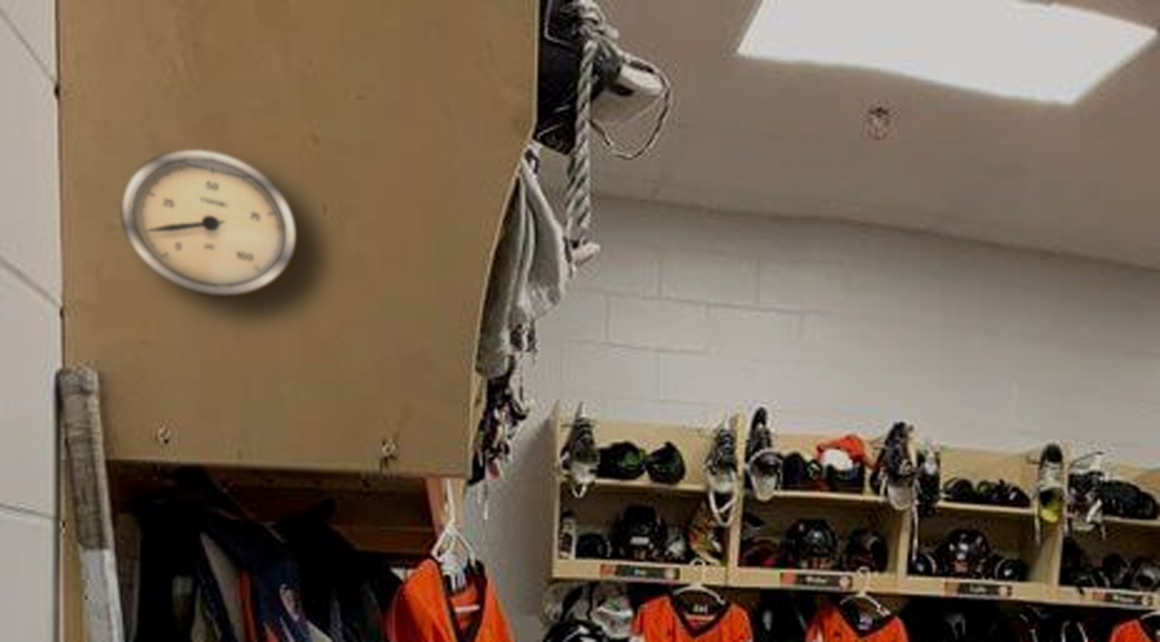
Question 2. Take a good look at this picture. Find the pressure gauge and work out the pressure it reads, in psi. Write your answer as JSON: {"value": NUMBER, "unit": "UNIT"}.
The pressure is {"value": 10, "unit": "psi"}
